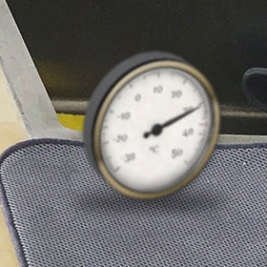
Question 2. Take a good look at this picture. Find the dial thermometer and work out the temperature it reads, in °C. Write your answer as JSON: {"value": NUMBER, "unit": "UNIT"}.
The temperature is {"value": 30, "unit": "°C"}
